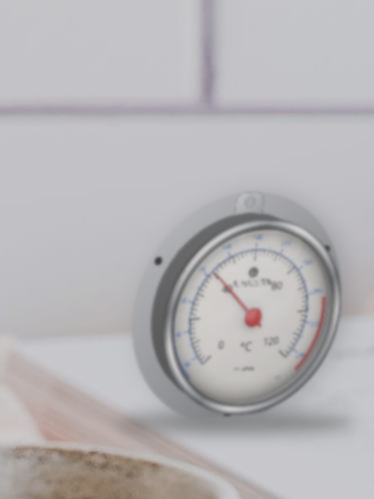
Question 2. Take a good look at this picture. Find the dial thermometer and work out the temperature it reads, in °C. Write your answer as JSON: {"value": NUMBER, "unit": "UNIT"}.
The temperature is {"value": 40, "unit": "°C"}
